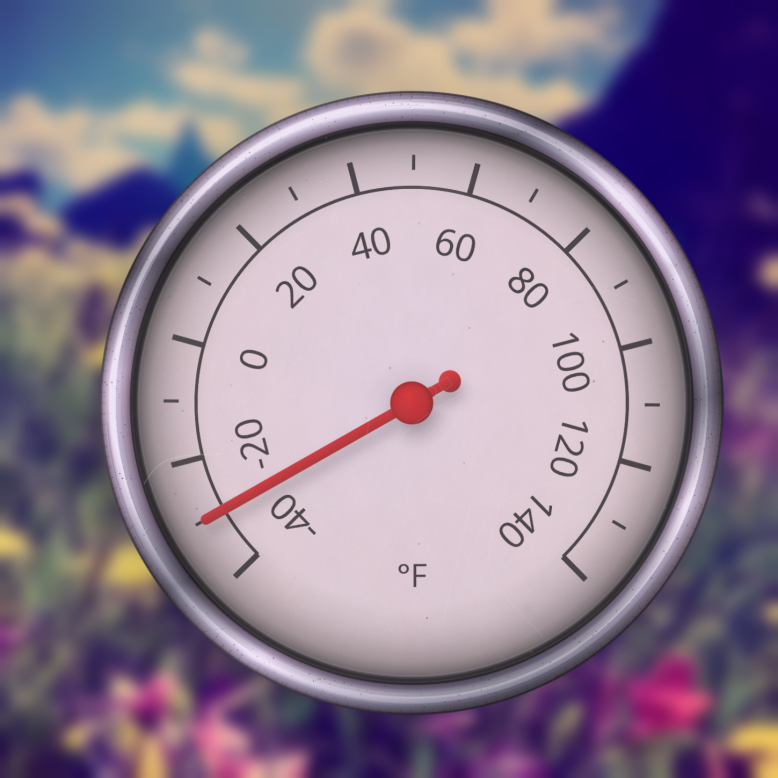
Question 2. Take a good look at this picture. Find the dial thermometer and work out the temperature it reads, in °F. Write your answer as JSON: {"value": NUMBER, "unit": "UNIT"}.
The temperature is {"value": -30, "unit": "°F"}
